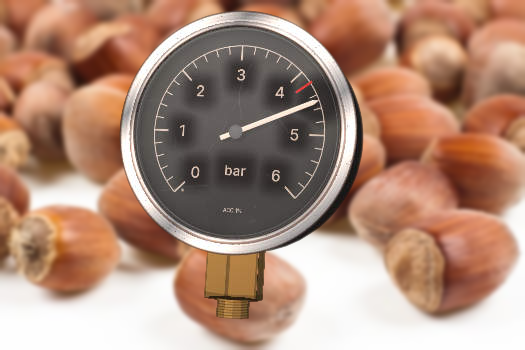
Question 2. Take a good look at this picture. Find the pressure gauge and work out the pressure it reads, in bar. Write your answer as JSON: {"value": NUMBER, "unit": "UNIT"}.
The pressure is {"value": 4.5, "unit": "bar"}
